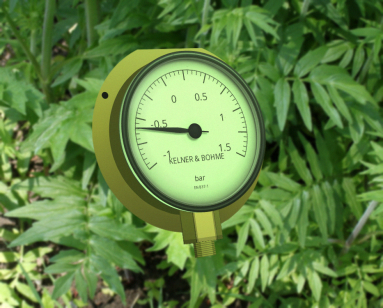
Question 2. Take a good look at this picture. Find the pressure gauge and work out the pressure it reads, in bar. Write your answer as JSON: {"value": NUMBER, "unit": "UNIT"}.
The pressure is {"value": -0.6, "unit": "bar"}
